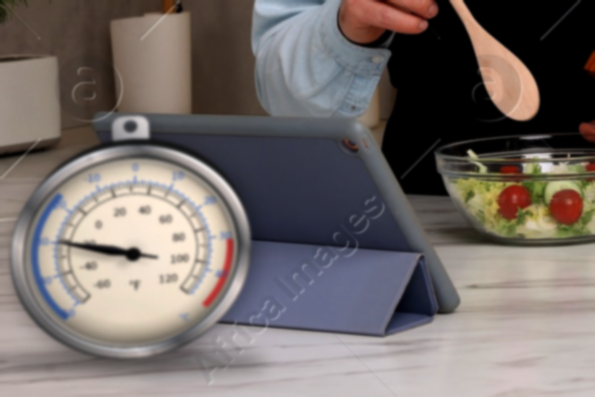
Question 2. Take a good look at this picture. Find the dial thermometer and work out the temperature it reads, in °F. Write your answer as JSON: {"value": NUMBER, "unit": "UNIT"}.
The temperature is {"value": -20, "unit": "°F"}
